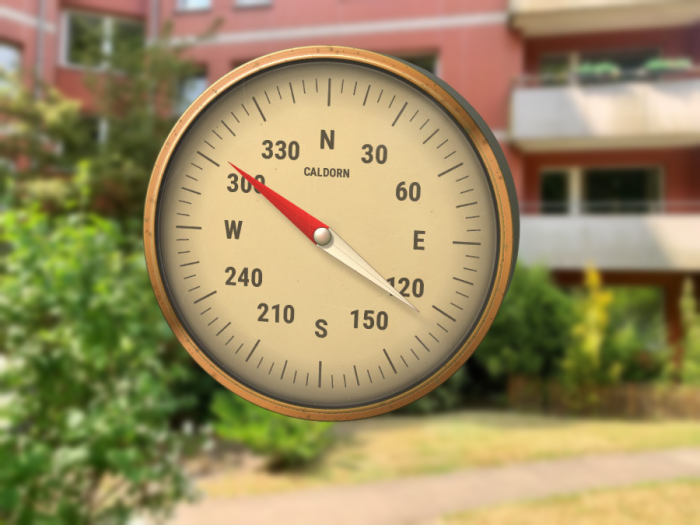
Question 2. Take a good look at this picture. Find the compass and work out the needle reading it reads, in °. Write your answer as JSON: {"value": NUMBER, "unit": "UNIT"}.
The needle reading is {"value": 305, "unit": "°"}
